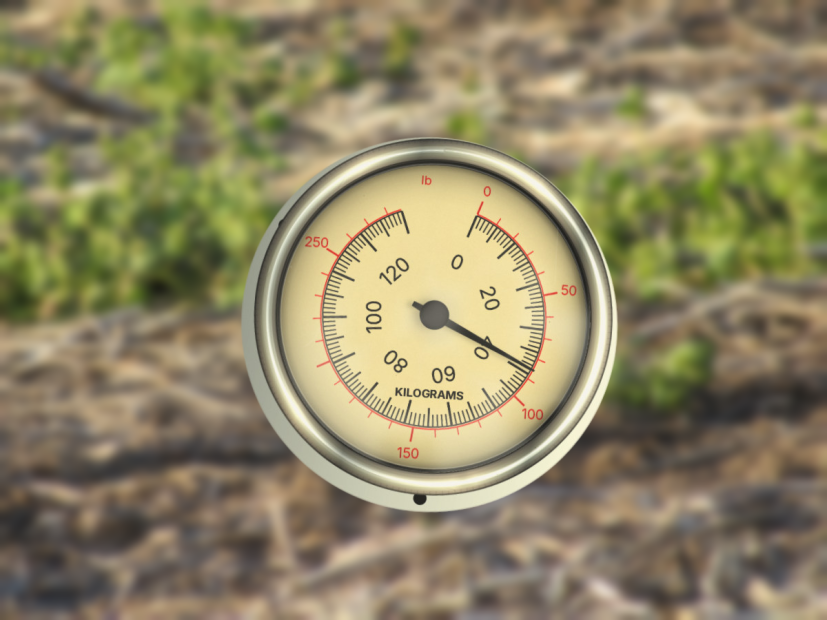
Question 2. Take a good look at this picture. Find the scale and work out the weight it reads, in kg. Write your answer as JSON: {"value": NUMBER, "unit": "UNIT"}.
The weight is {"value": 39, "unit": "kg"}
